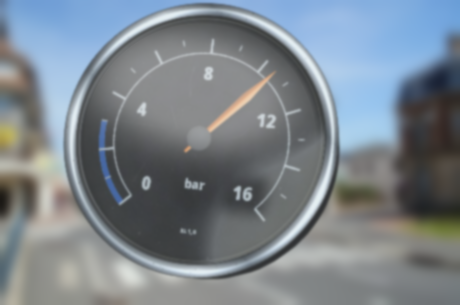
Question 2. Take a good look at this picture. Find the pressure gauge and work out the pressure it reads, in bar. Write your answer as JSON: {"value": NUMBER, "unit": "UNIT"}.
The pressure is {"value": 10.5, "unit": "bar"}
